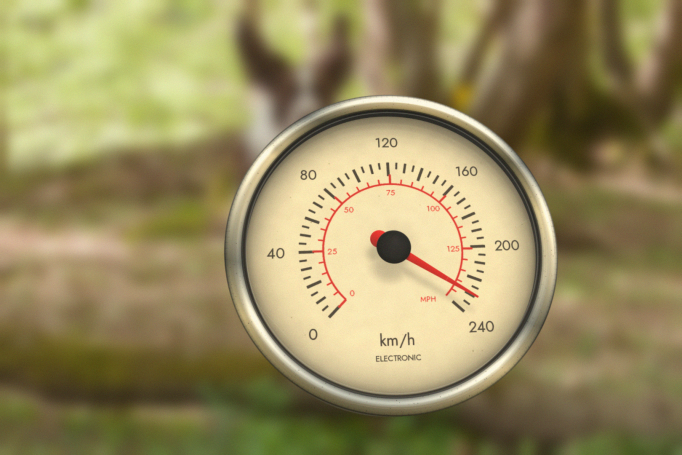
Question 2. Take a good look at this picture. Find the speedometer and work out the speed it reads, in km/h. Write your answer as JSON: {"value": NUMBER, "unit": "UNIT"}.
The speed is {"value": 230, "unit": "km/h"}
